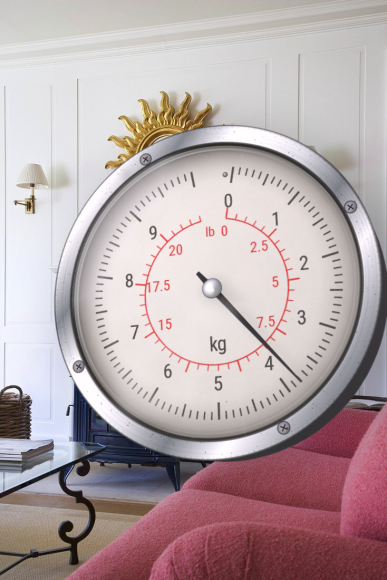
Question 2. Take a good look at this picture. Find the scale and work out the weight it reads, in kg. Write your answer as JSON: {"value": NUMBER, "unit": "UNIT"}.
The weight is {"value": 3.8, "unit": "kg"}
